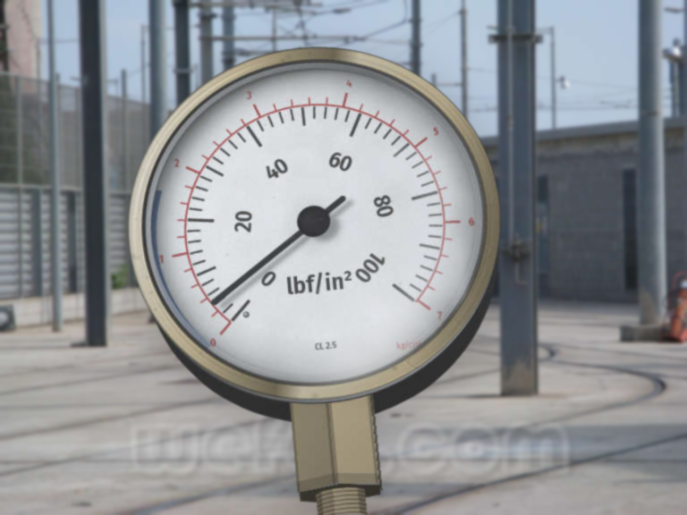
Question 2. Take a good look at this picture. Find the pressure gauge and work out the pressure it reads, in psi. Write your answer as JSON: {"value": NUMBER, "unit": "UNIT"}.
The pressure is {"value": 4, "unit": "psi"}
